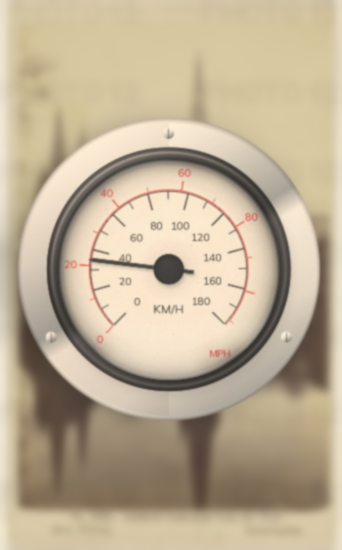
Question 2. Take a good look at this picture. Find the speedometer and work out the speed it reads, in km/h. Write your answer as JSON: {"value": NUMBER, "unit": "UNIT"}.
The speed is {"value": 35, "unit": "km/h"}
